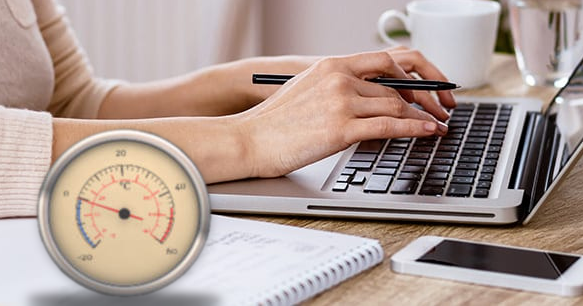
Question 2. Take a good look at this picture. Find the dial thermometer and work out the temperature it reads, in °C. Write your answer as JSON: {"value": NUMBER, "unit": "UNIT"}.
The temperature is {"value": 0, "unit": "°C"}
